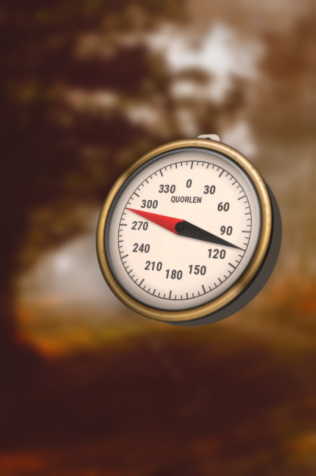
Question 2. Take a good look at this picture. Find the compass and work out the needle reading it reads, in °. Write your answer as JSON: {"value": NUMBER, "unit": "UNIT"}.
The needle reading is {"value": 285, "unit": "°"}
